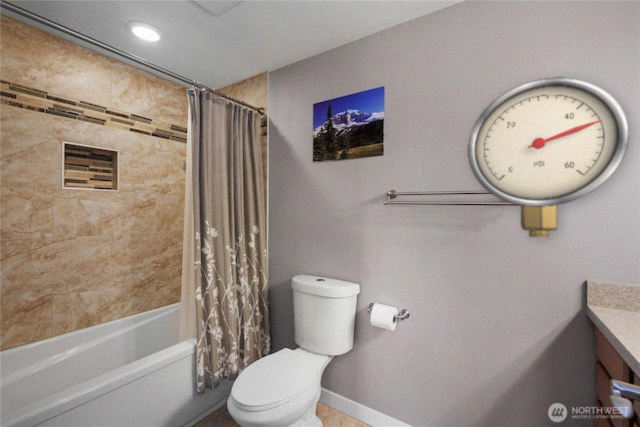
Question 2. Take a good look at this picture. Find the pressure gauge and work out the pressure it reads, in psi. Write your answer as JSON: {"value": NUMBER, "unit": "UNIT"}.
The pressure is {"value": 46, "unit": "psi"}
